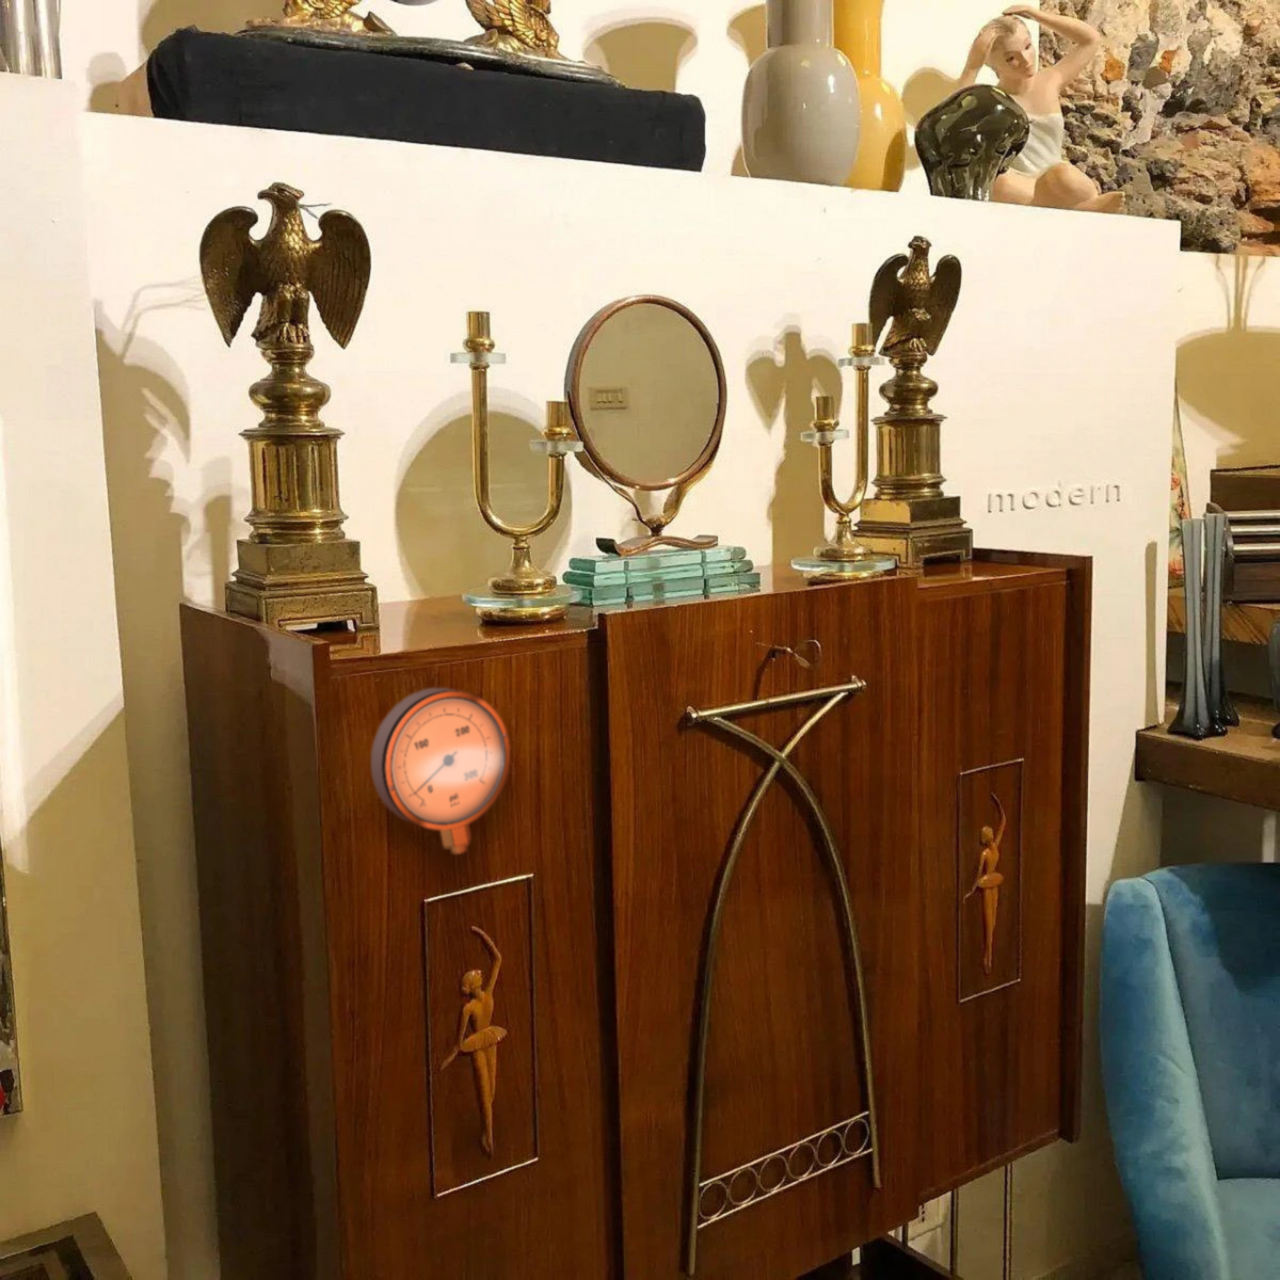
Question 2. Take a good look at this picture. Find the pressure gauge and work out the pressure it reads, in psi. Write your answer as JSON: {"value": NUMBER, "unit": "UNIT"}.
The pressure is {"value": 20, "unit": "psi"}
